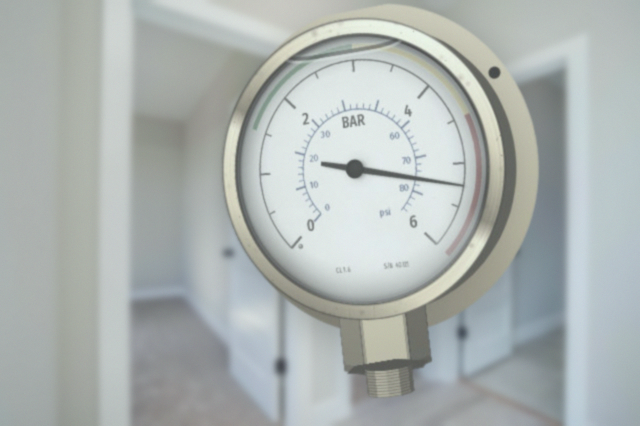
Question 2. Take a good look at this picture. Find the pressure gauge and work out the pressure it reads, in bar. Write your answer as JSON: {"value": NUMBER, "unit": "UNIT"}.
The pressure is {"value": 5.25, "unit": "bar"}
